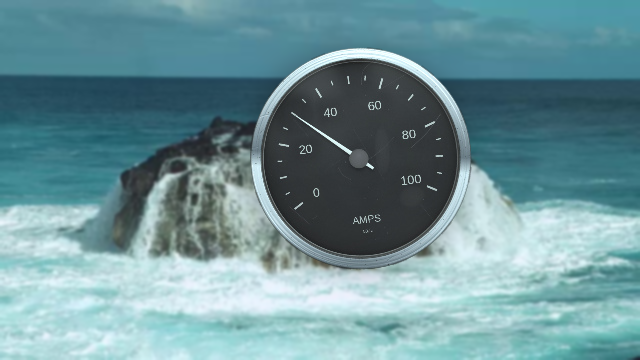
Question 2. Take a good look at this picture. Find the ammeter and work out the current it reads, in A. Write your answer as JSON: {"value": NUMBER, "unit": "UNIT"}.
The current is {"value": 30, "unit": "A"}
